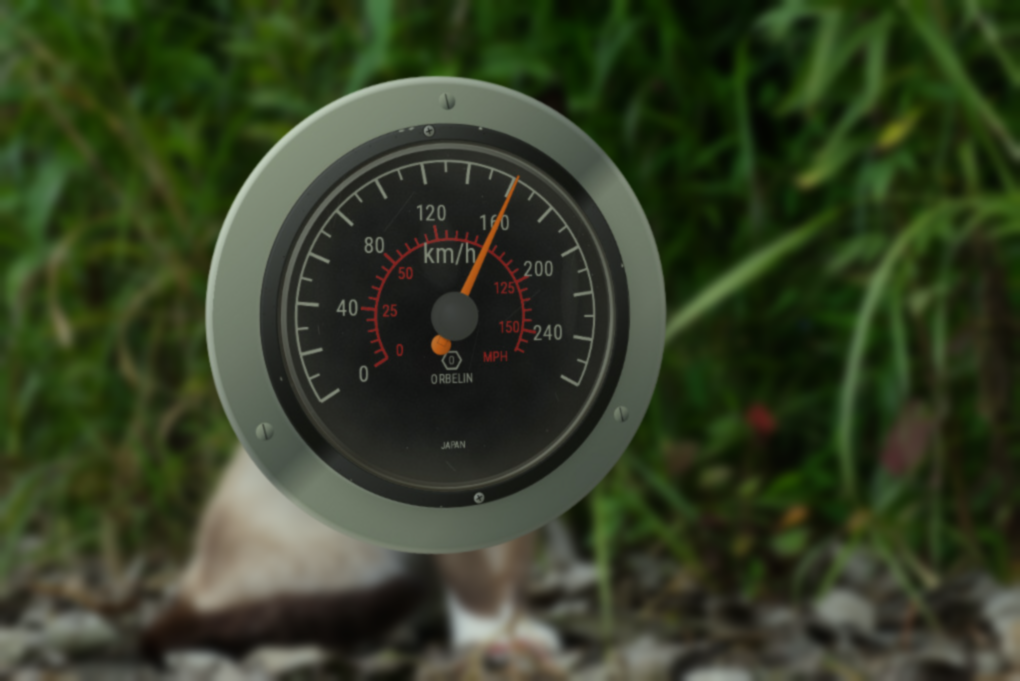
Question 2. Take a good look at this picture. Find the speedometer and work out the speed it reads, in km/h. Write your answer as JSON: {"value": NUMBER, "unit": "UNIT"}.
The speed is {"value": 160, "unit": "km/h"}
